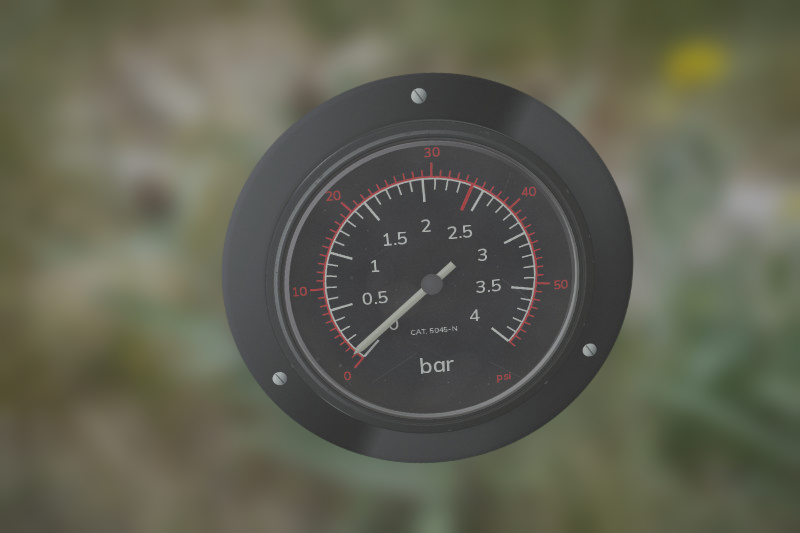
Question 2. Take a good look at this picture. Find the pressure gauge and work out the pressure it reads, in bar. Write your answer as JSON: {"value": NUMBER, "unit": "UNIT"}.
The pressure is {"value": 0.1, "unit": "bar"}
